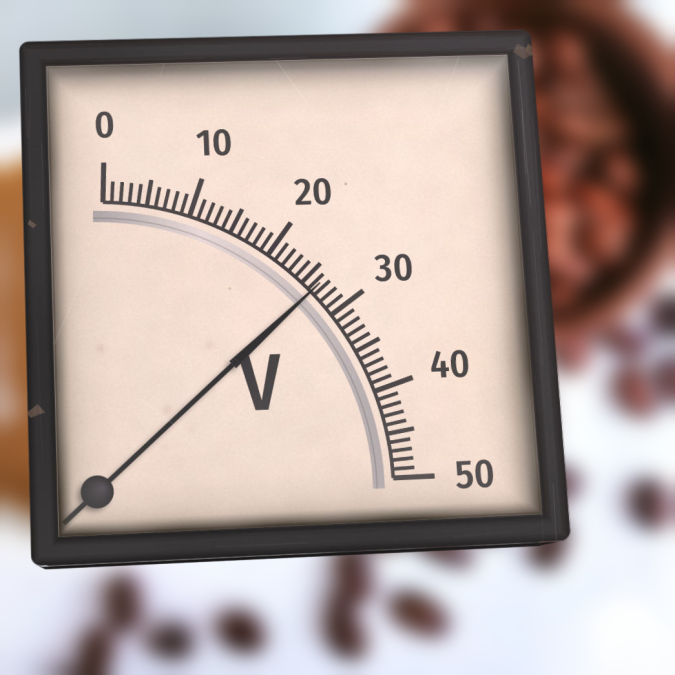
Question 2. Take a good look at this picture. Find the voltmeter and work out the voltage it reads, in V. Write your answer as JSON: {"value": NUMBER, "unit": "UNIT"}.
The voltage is {"value": 26.5, "unit": "V"}
